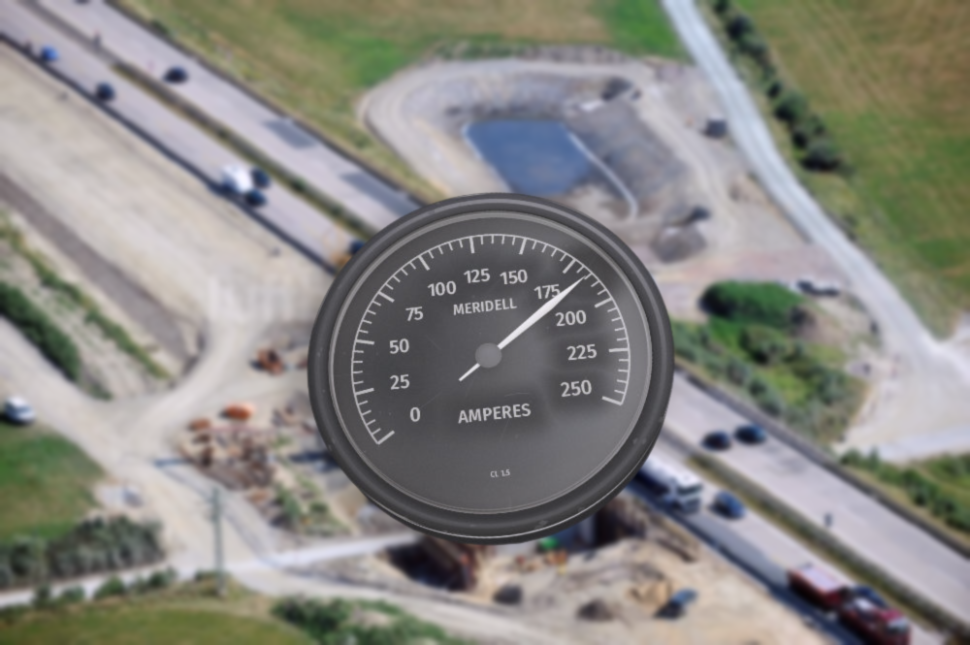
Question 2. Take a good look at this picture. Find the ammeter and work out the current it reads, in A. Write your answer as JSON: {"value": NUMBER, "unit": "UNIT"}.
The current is {"value": 185, "unit": "A"}
